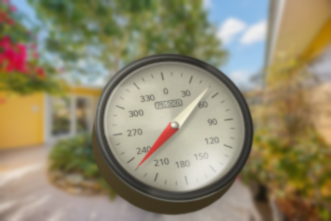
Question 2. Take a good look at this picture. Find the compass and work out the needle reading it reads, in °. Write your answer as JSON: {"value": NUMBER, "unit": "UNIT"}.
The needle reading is {"value": 230, "unit": "°"}
